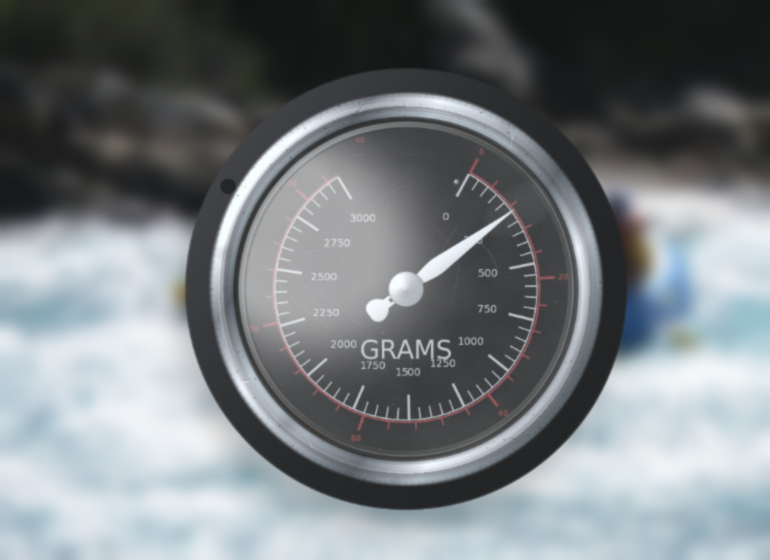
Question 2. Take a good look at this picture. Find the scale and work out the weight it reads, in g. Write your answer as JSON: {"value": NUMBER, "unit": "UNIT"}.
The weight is {"value": 250, "unit": "g"}
